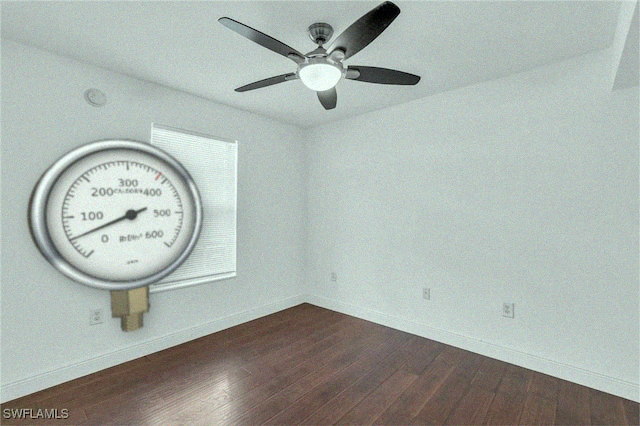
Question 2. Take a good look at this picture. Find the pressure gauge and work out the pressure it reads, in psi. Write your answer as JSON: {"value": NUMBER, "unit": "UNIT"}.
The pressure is {"value": 50, "unit": "psi"}
